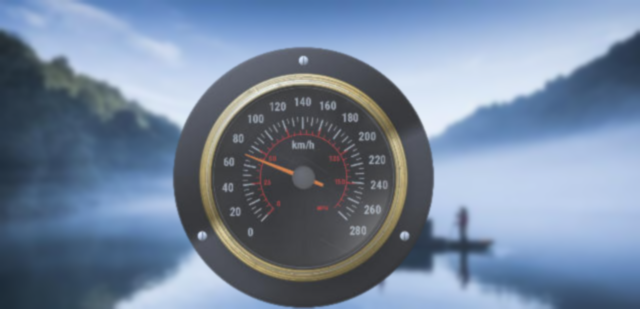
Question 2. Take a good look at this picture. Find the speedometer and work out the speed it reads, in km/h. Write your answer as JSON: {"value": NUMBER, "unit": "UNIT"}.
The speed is {"value": 70, "unit": "km/h"}
